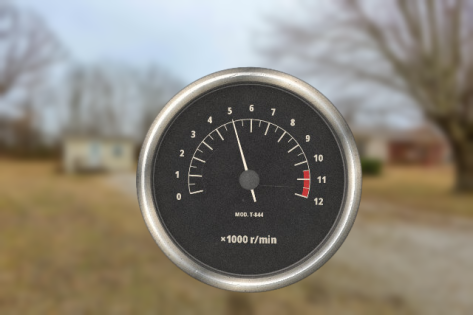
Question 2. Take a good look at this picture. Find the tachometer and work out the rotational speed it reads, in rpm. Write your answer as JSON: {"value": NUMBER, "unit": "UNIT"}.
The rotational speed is {"value": 5000, "unit": "rpm"}
